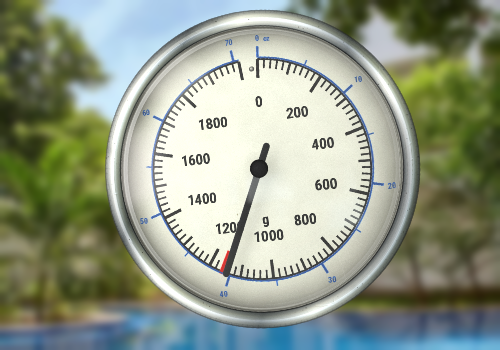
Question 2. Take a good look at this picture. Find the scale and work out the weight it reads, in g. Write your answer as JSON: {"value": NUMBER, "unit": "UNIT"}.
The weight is {"value": 1140, "unit": "g"}
